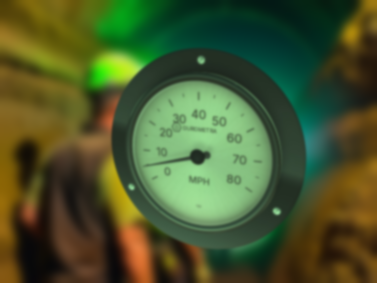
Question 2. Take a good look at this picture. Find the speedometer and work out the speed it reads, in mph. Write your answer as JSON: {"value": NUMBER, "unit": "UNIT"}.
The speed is {"value": 5, "unit": "mph"}
